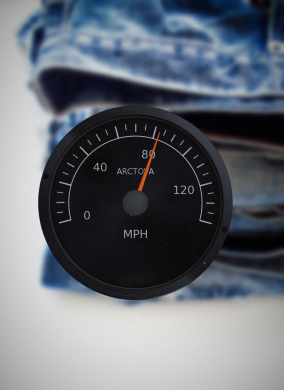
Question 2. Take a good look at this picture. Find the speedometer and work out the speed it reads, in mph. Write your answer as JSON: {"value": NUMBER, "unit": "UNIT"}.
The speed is {"value": 82.5, "unit": "mph"}
